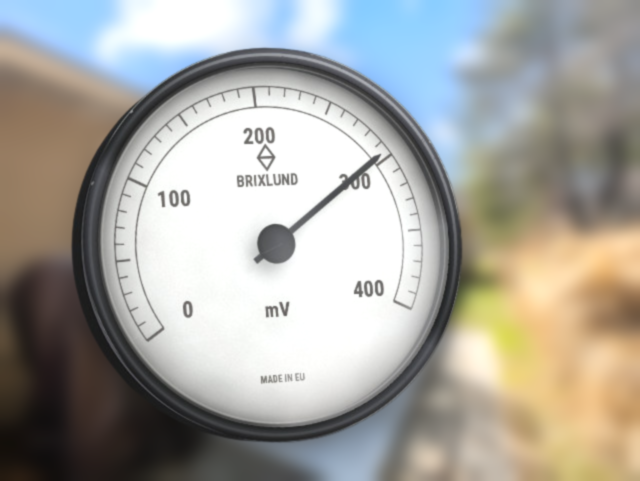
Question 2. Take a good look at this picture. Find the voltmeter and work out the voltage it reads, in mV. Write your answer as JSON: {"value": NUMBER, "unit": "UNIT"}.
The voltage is {"value": 295, "unit": "mV"}
